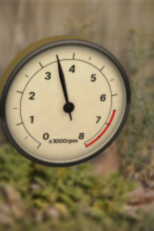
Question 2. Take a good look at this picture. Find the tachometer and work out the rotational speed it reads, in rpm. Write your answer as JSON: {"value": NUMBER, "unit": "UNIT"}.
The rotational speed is {"value": 3500, "unit": "rpm"}
